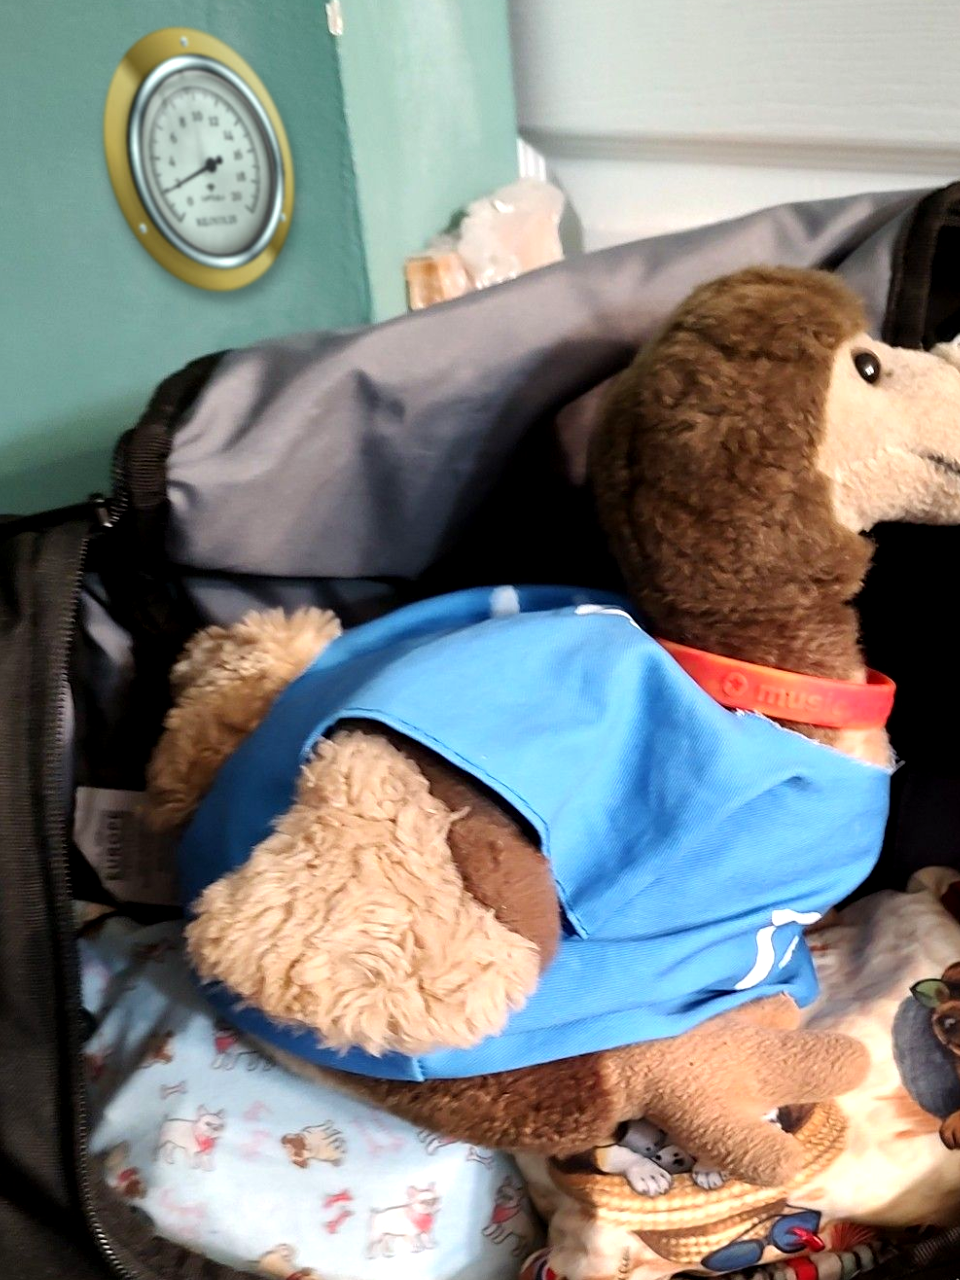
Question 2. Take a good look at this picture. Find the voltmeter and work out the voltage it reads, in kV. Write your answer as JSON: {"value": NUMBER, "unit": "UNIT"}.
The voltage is {"value": 2, "unit": "kV"}
